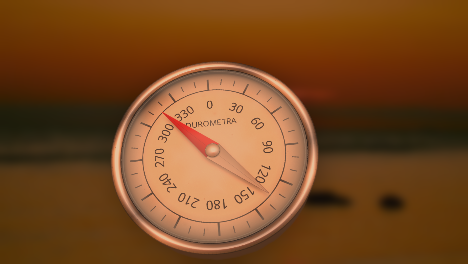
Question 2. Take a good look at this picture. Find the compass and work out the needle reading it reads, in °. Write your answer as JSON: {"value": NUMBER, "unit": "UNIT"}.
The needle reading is {"value": 315, "unit": "°"}
